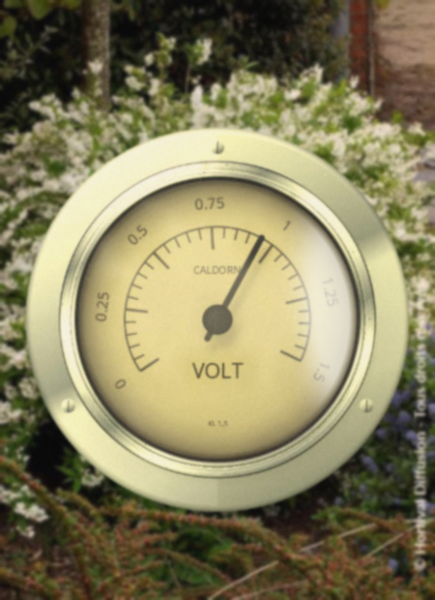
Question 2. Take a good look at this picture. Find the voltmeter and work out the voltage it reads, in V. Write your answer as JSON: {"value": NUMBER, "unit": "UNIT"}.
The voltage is {"value": 0.95, "unit": "V"}
